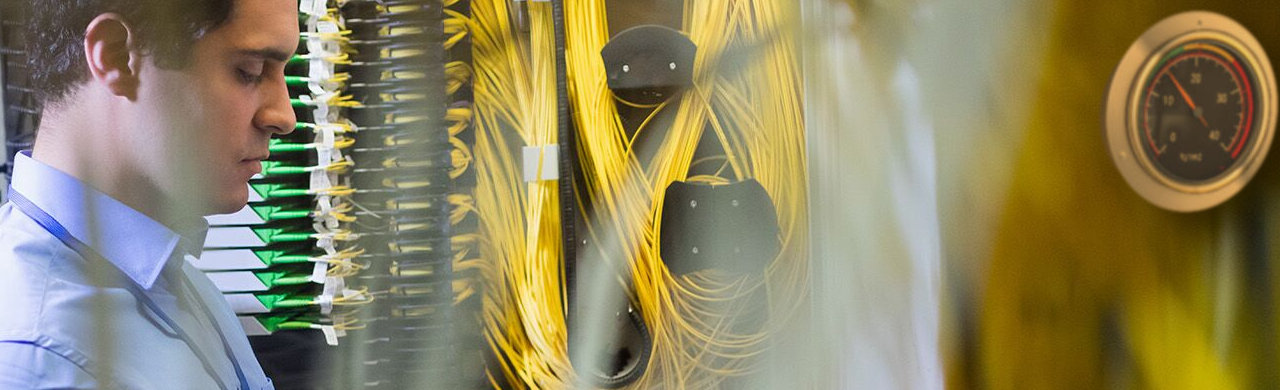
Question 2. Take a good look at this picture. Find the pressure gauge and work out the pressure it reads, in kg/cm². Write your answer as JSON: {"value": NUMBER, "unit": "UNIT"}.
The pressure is {"value": 14, "unit": "kg/cm²"}
